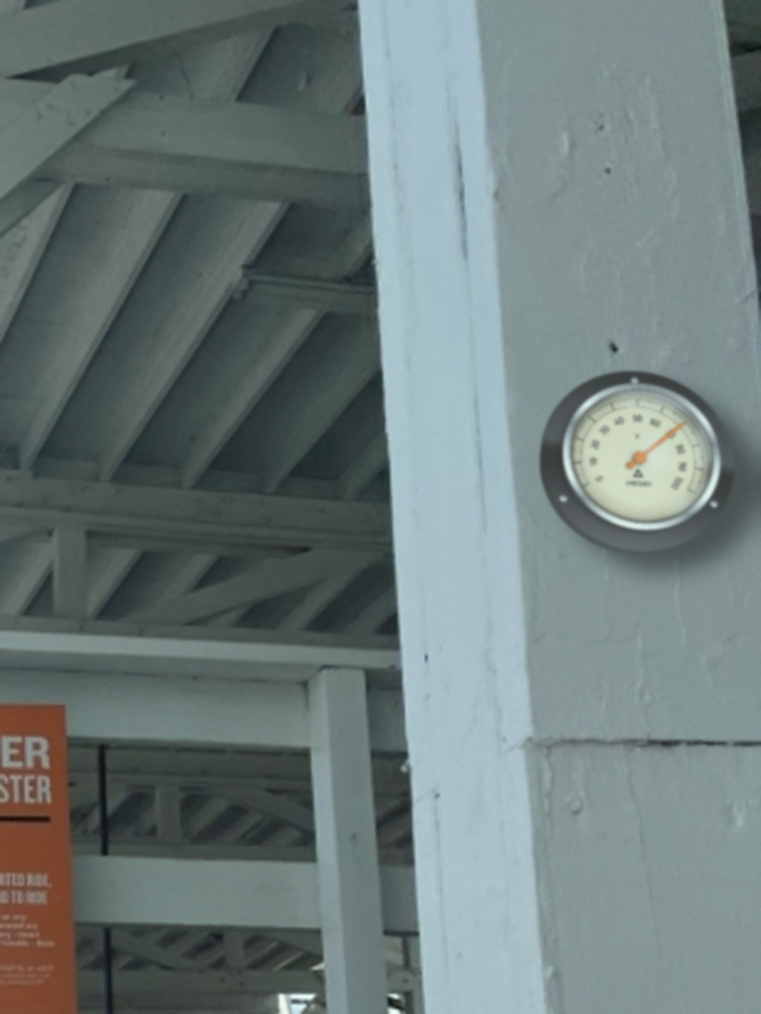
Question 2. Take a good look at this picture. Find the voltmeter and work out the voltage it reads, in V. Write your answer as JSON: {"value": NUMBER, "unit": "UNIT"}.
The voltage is {"value": 70, "unit": "V"}
